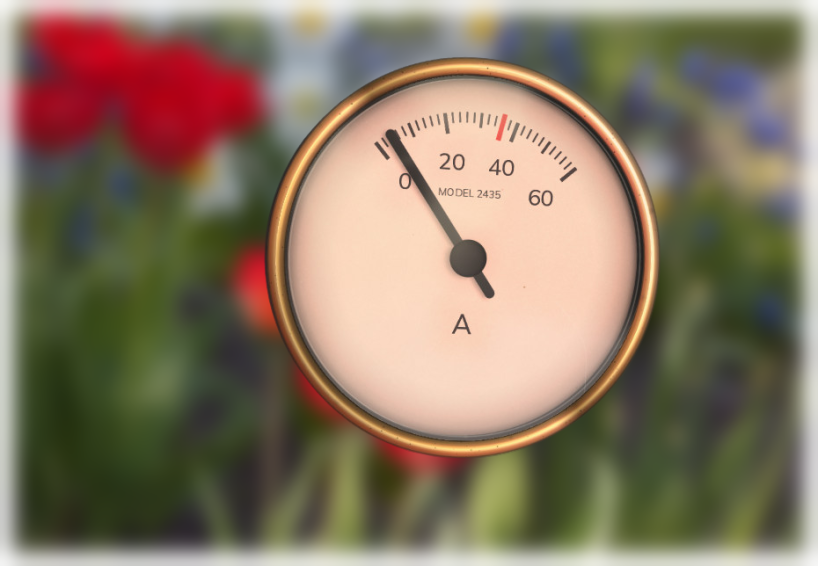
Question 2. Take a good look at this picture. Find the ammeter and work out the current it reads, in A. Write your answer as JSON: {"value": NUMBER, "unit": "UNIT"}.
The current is {"value": 4, "unit": "A"}
